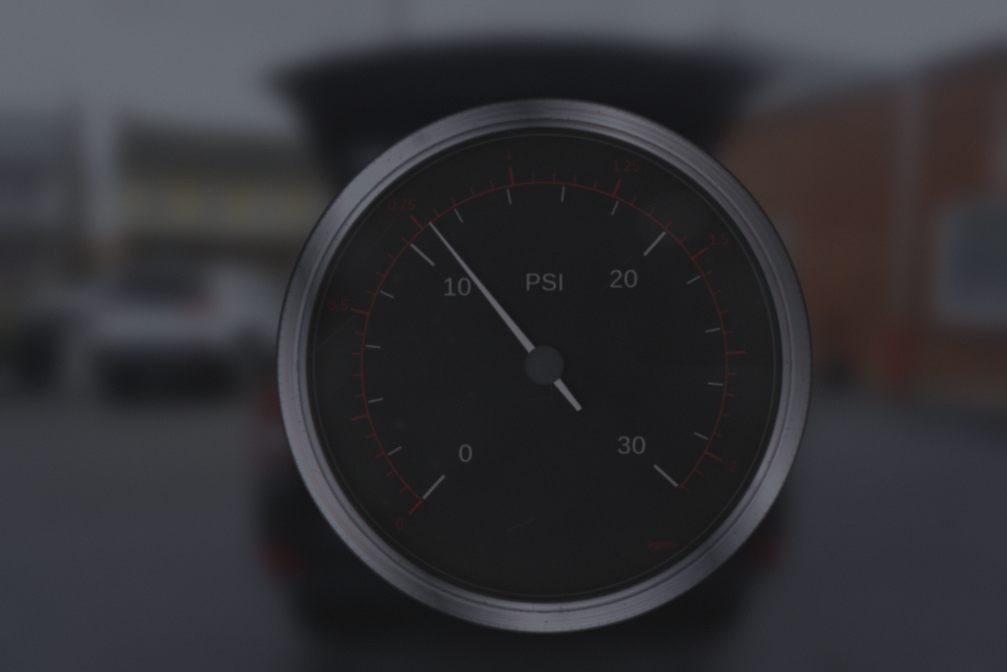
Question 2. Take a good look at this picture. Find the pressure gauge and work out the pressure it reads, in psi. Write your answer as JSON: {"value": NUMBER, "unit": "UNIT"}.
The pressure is {"value": 11, "unit": "psi"}
